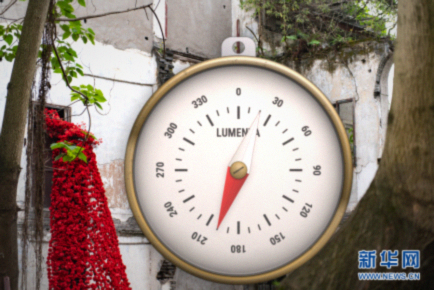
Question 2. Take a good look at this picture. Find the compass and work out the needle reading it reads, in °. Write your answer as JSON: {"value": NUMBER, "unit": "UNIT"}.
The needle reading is {"value": 200, "unit": "°"}
